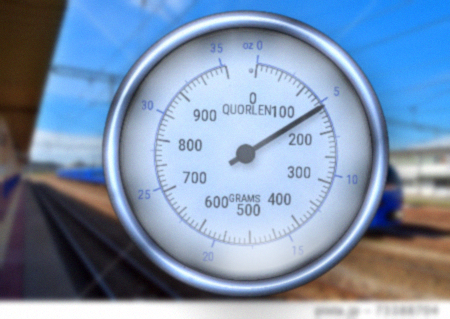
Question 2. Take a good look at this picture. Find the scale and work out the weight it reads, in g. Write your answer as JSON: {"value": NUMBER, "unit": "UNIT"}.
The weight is {"value": 150, "unit": "g"}
